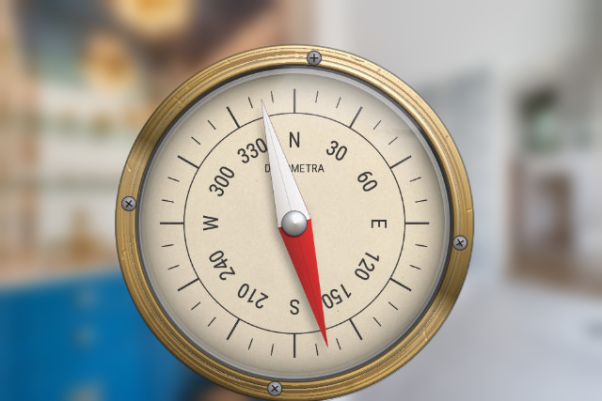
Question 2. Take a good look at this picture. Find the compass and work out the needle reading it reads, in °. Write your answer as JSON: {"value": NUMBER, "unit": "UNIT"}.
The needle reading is {"value": 165, "unit": "°"}
